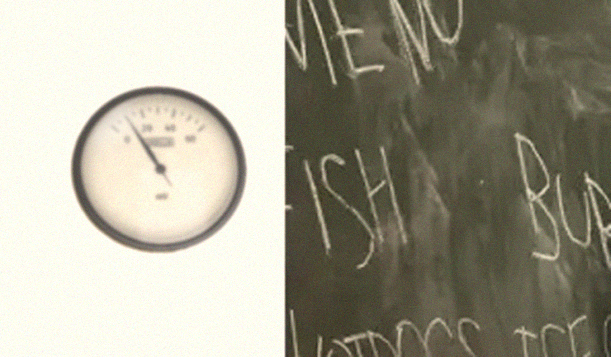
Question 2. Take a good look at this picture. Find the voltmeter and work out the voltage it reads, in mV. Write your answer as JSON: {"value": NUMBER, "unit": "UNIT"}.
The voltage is {"value": 10, "unit": "mV"}
